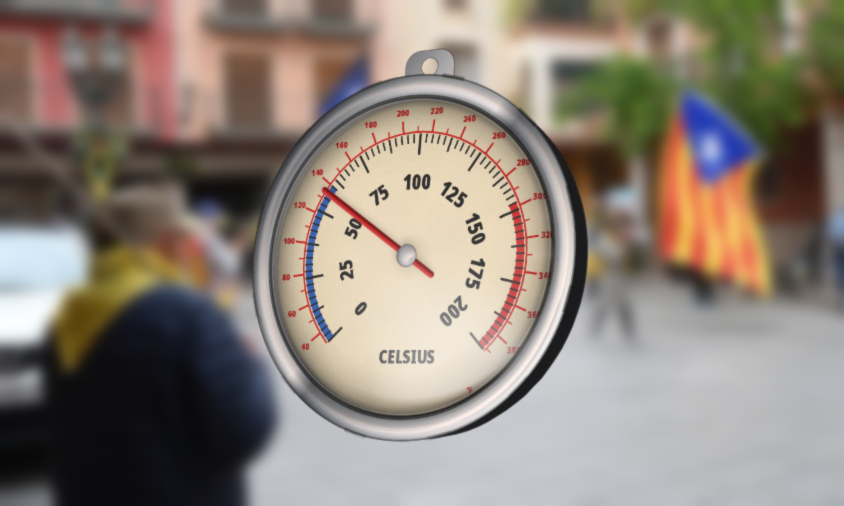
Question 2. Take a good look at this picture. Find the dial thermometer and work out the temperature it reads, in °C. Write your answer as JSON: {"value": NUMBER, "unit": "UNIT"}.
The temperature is {"value": 57.5, "unit": "°C"}
